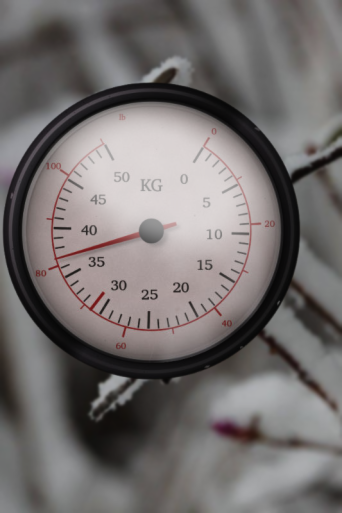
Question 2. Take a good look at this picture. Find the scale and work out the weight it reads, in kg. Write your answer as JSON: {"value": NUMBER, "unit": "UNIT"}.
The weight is {"value": 37, "unit": "kg"}
